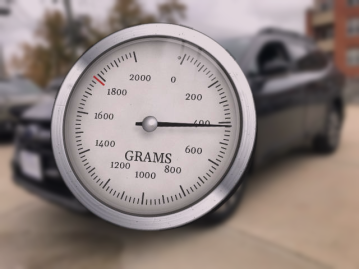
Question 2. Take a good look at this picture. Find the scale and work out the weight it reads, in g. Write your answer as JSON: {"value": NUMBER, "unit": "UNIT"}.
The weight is {"value": 420, "unit": "g"}
